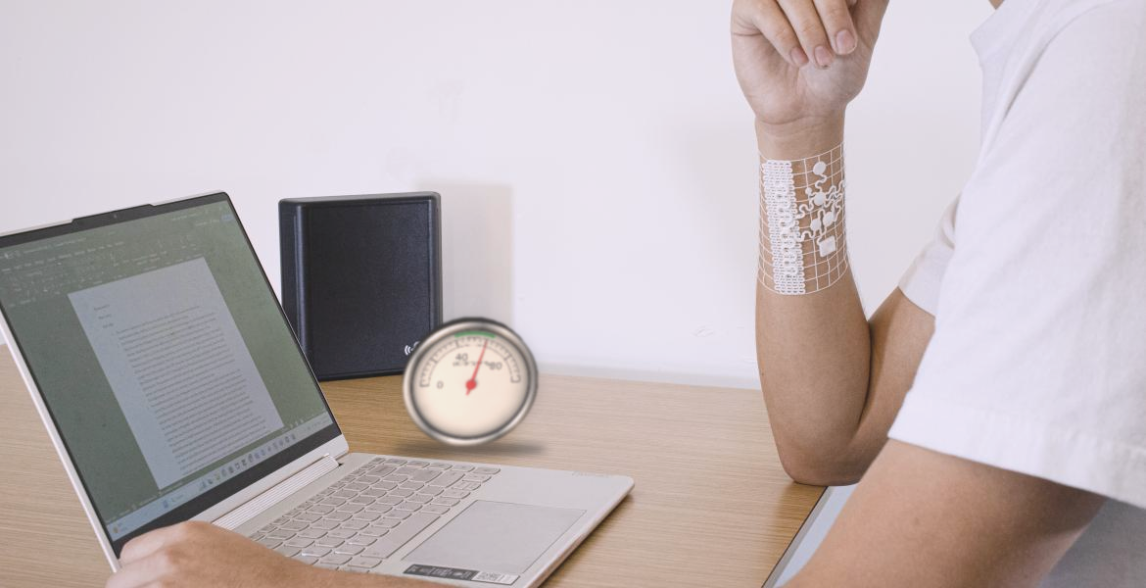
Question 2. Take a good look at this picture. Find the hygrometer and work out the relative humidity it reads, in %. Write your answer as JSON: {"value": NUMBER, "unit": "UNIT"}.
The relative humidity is {"value": 60, "unit": "%"}
